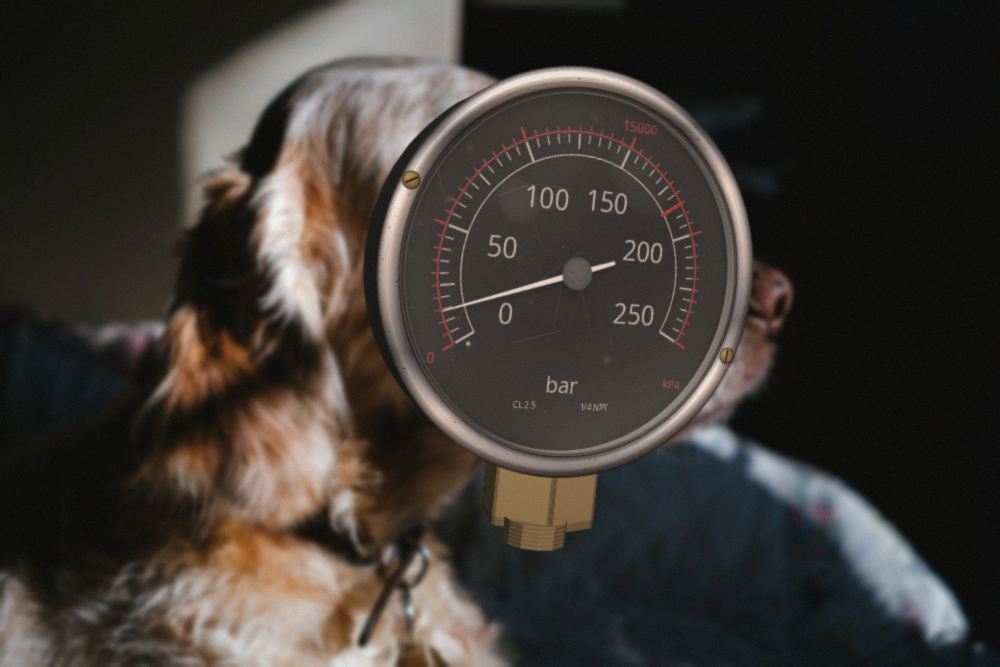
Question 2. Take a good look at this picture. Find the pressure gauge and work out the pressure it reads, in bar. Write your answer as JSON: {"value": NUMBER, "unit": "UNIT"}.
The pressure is {"value": 15, "unit": "bar"}
